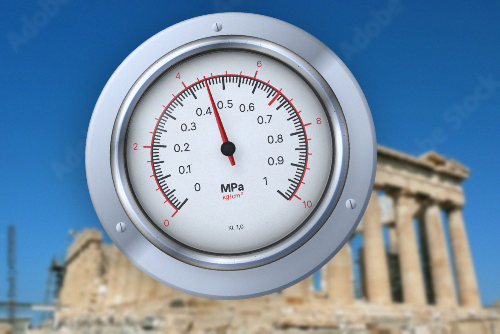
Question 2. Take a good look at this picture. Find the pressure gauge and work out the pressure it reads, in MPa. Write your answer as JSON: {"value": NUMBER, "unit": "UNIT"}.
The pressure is {"value": 0.45, "unit": "MPa"}
